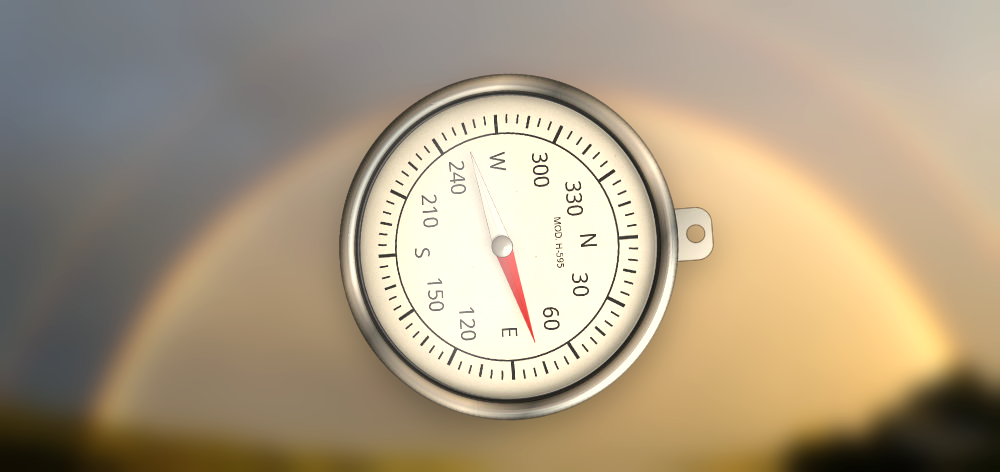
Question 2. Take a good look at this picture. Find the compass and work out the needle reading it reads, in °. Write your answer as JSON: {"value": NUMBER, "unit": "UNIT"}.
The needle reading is {"value": 75, "unit": "°"}
